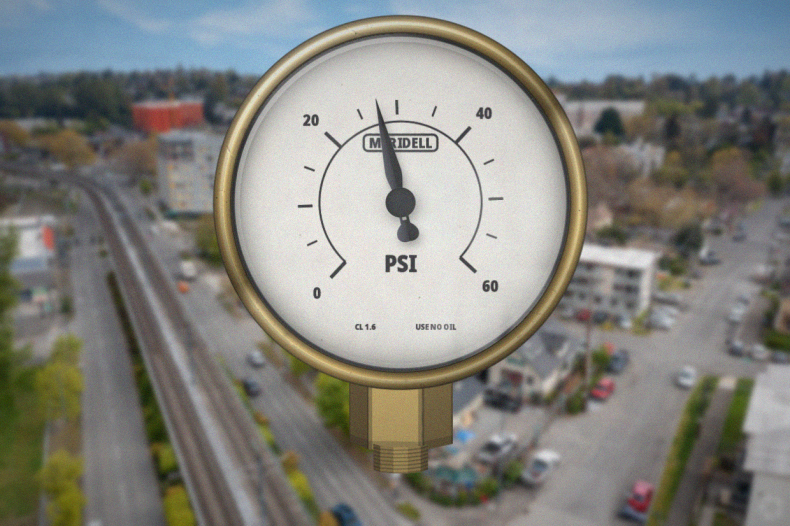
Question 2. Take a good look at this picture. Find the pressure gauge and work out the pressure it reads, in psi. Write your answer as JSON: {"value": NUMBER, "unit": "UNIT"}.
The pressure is {"value": 27.5, "unit": "psi"}
